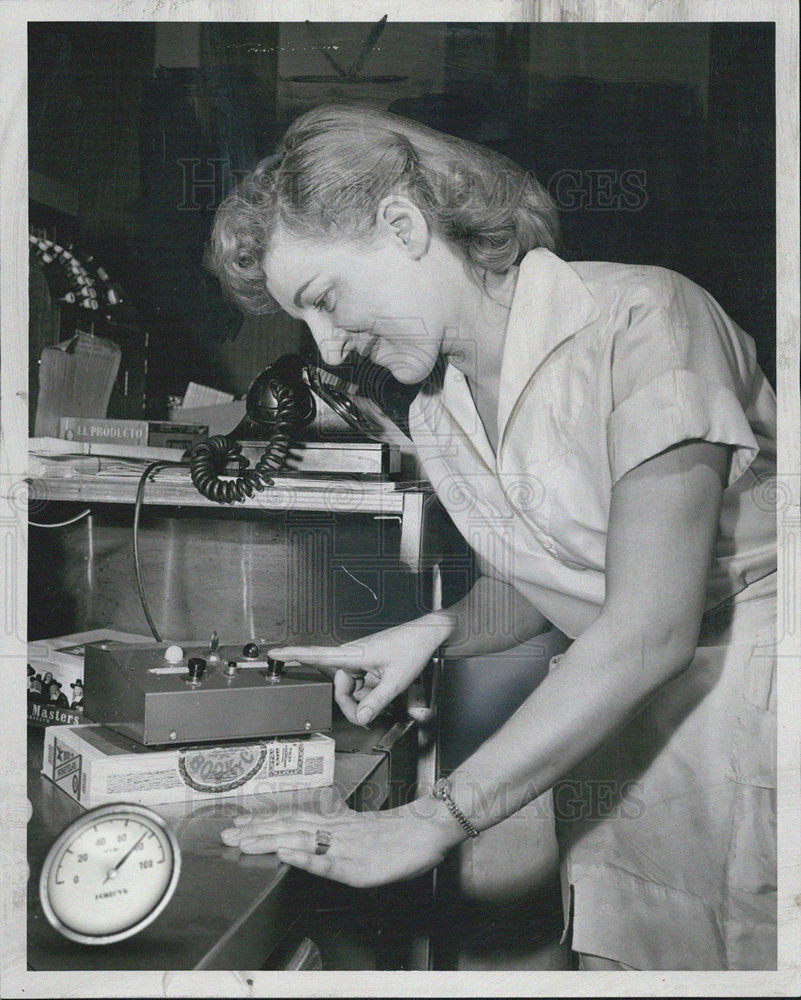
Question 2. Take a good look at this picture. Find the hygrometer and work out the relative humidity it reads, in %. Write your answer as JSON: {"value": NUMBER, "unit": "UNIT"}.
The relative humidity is {"value": 75, "unit": "%"}
